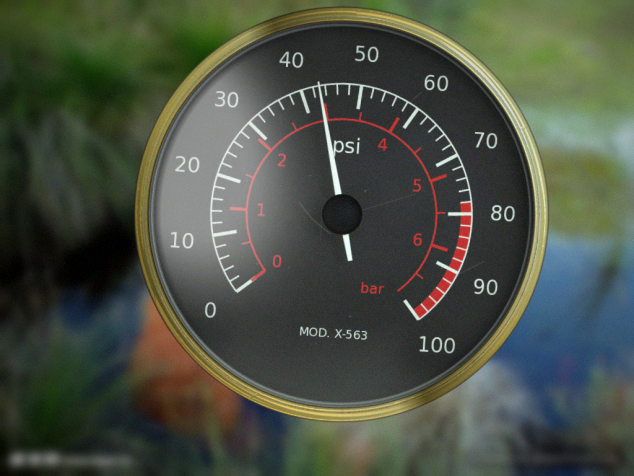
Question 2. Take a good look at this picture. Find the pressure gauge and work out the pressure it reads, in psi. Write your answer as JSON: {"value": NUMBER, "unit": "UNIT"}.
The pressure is {"value": 43, "unit": "psi"}
